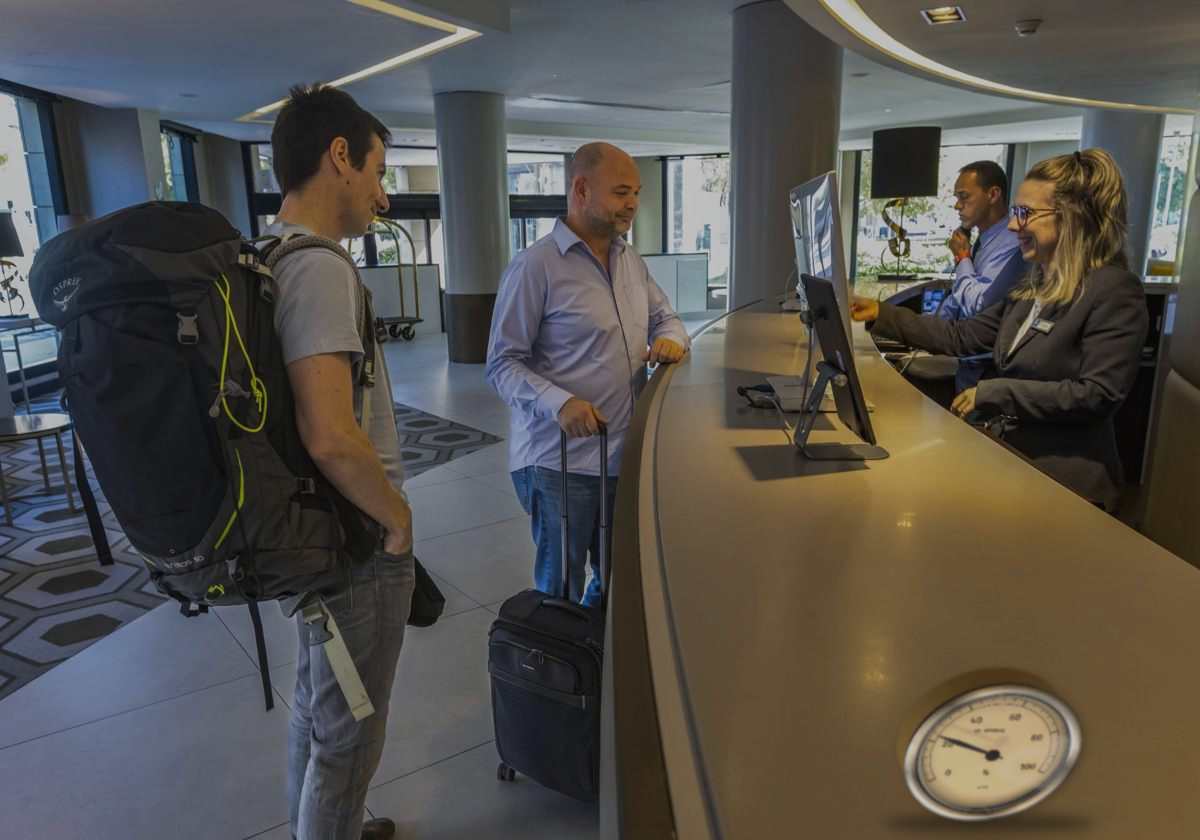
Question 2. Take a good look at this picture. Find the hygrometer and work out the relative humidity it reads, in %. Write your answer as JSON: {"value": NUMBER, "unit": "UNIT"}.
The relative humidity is {"value": 24, "unit": "%"}
